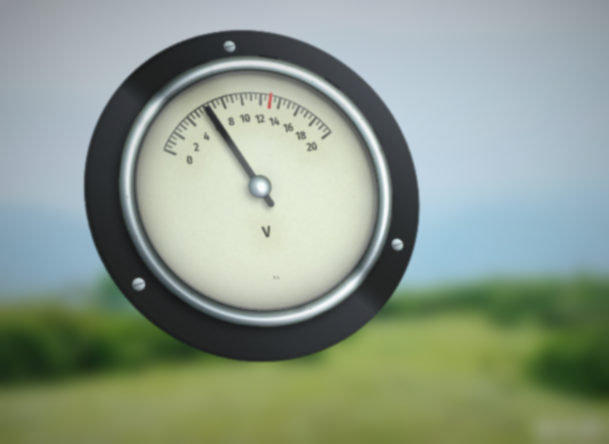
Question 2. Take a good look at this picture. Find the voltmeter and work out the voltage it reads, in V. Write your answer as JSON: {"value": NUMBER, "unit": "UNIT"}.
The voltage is {"value": 6, "unit": "V"}
